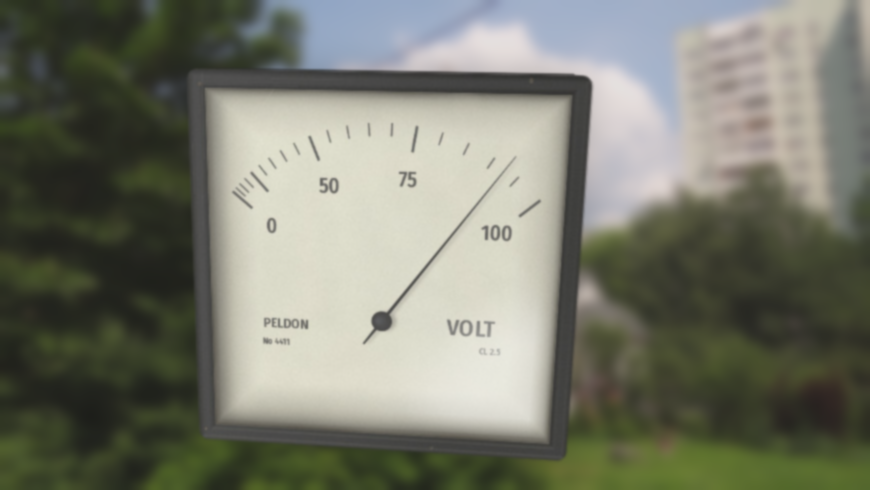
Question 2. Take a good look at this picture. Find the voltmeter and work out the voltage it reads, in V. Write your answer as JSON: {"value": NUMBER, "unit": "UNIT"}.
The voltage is {"value": 92.5, "unit": "V"}
